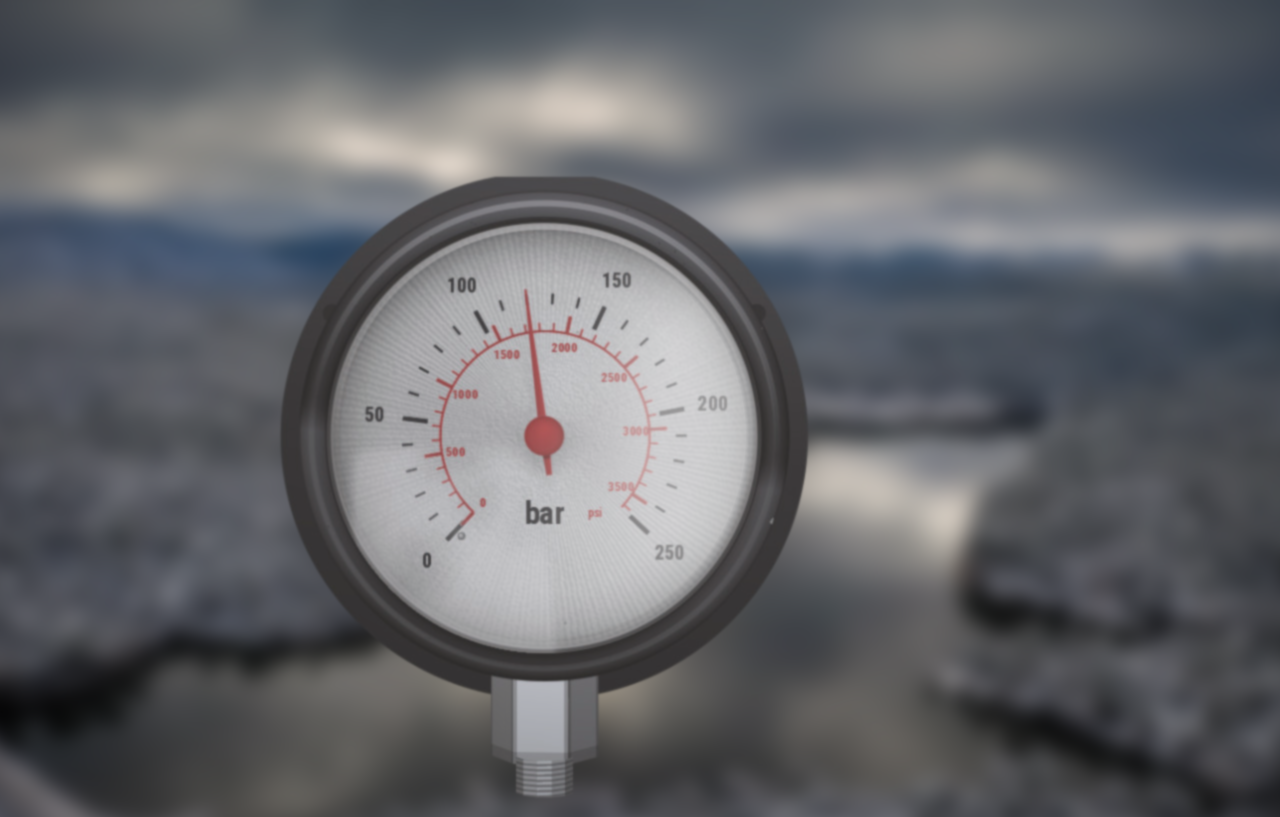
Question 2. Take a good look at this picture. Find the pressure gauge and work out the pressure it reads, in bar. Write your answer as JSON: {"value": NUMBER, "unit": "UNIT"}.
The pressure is {"value": 120, "unit": "bar"}
